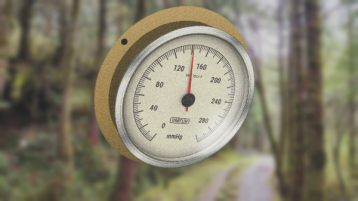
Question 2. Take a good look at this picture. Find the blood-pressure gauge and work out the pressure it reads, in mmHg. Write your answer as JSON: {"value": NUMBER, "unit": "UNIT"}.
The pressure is {"value": 140, "unit": "mmHg"}
